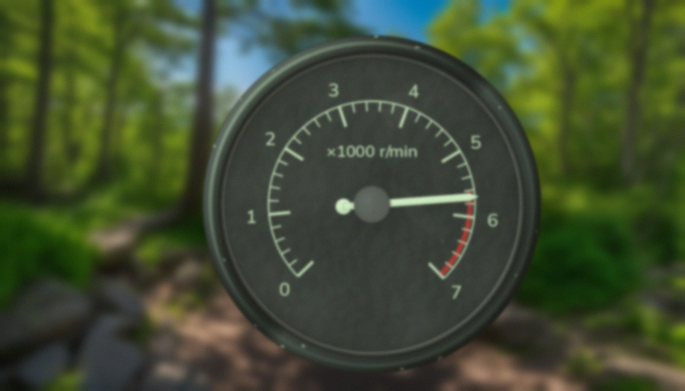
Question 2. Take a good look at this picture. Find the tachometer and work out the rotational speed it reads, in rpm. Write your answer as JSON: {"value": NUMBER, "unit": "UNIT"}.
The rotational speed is {"value": 5700, "unit": "rpm"}
